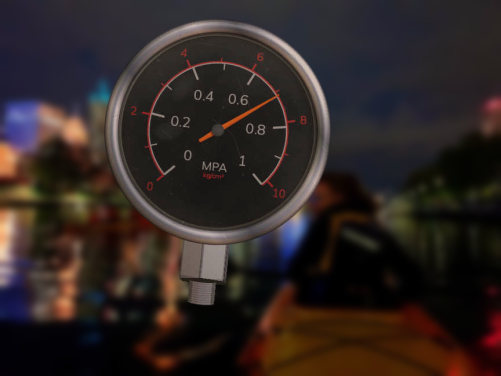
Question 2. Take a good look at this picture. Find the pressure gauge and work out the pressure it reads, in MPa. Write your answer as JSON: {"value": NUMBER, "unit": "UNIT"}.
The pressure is {"value": 0.7, "unit": "MPa"}
